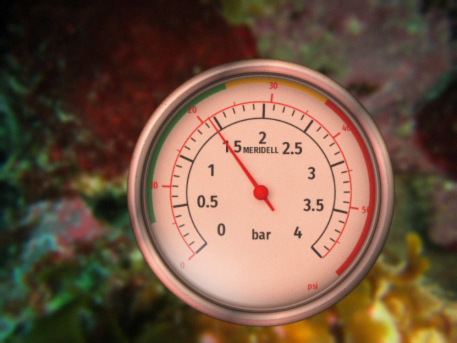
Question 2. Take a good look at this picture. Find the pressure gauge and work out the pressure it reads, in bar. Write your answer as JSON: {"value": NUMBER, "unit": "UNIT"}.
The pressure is {"value": 1.45, "unit": "bar"}
